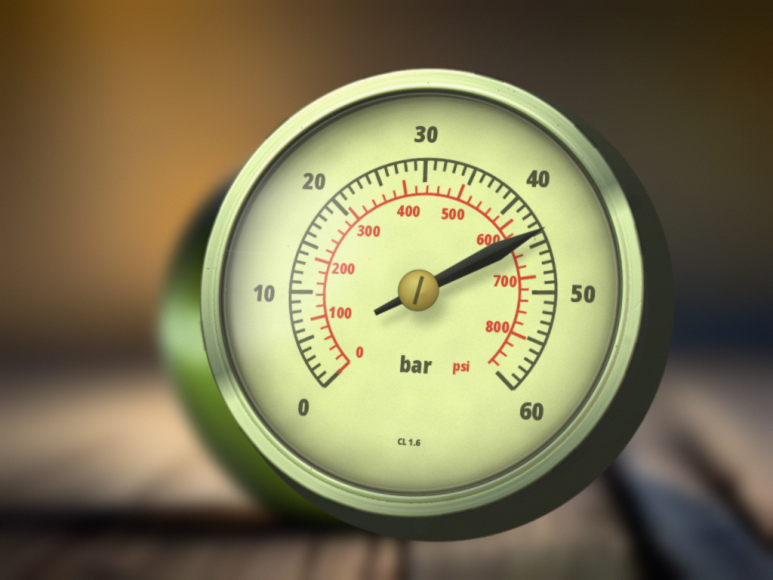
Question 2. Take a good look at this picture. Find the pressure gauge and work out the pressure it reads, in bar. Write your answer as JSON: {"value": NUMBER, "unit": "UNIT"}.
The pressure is {"value": 44, "unit": "bar"}
